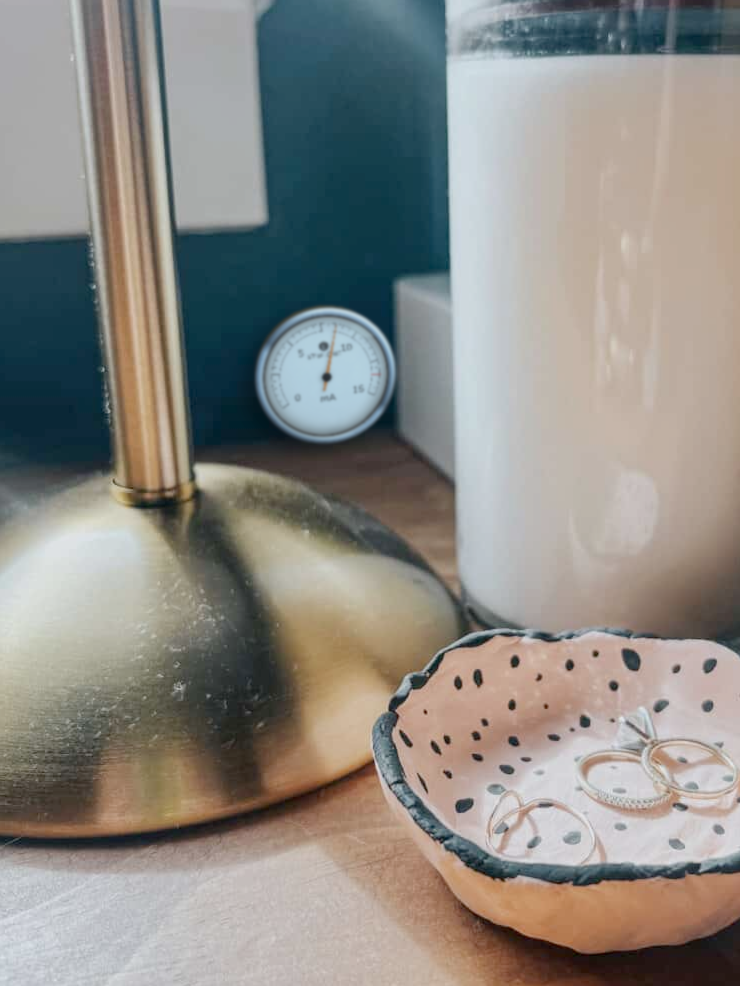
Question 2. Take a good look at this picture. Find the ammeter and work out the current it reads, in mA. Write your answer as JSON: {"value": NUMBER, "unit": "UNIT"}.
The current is {"value": 8.5, "unit": "mA"}
